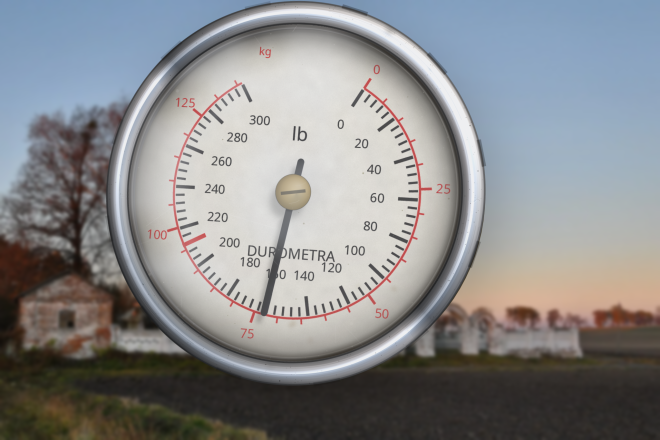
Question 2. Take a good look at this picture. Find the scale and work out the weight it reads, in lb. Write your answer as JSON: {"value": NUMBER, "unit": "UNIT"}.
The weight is {"value": 160, "unit": "lb"}
